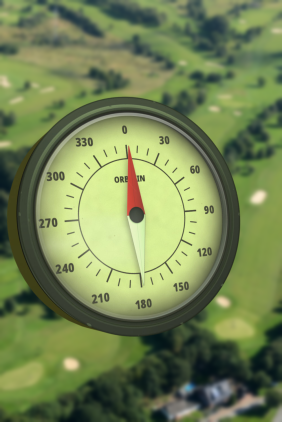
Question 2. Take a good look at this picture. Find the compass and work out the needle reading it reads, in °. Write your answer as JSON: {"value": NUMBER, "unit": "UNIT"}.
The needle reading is {"value": 0, "unit": "°"}
